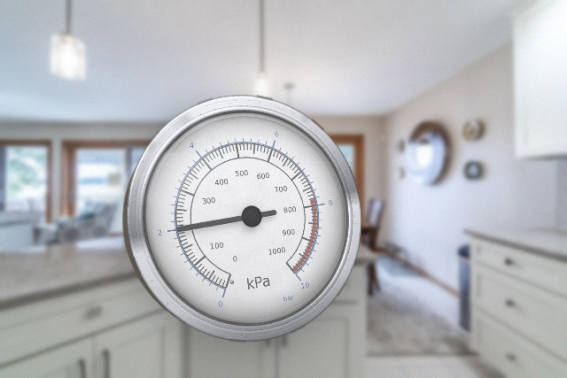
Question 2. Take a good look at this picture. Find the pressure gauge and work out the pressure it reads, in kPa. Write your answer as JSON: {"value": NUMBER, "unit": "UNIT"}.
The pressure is {"value": 200, "unit": "kPa"}
